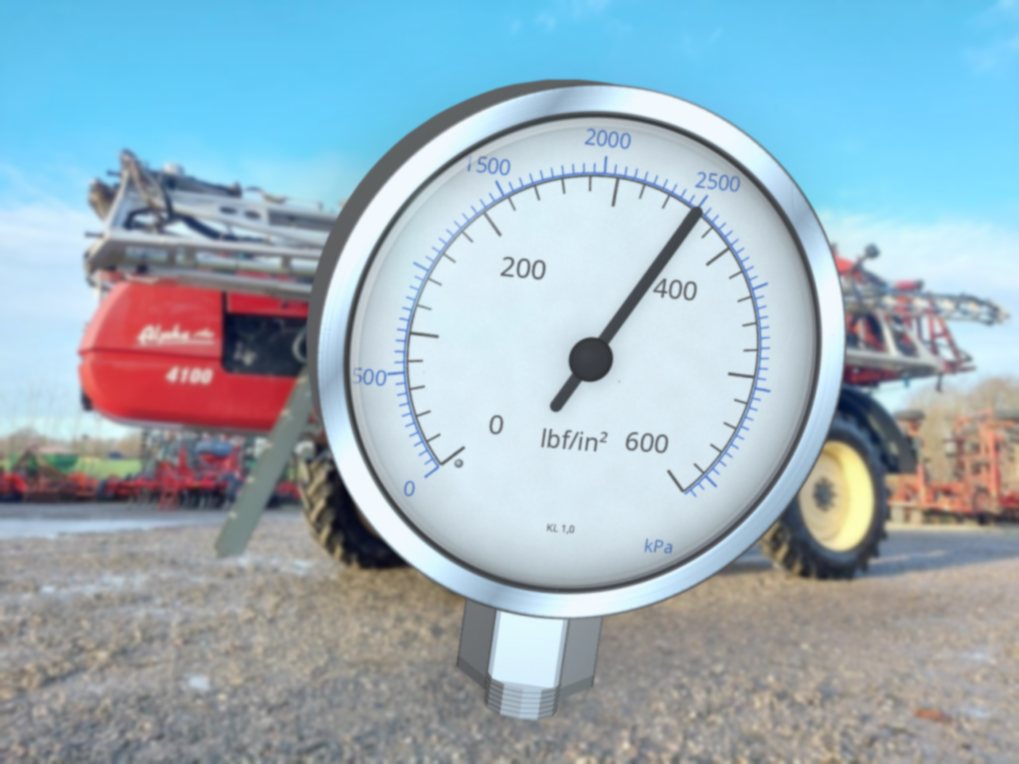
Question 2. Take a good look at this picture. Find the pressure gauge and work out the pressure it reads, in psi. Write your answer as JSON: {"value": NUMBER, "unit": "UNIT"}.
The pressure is {"value": 360, "unit": "psi"}
